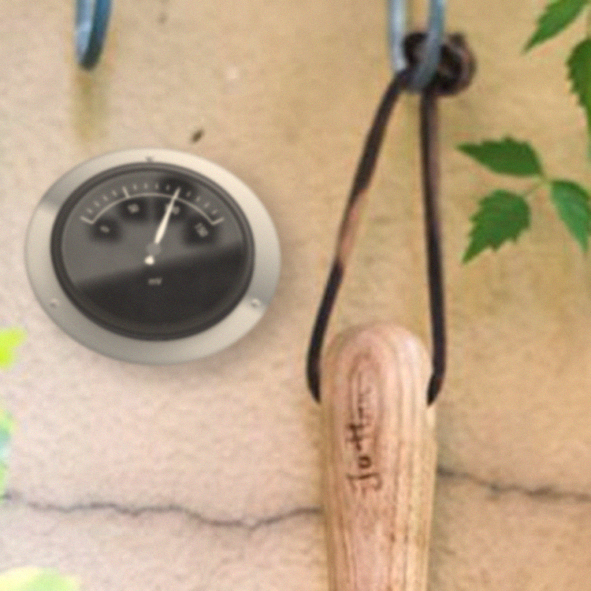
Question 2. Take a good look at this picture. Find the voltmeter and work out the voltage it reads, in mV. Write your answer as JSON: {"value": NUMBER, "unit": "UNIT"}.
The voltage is {"value": 100, "unit": "mV"}
